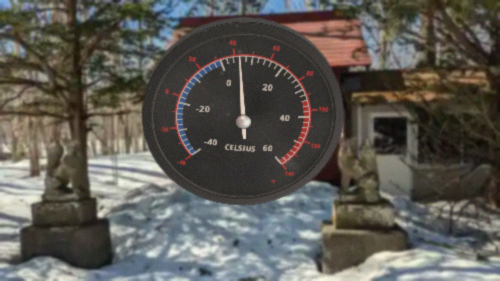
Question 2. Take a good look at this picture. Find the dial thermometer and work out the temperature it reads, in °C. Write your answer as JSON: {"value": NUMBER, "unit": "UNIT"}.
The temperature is {"value": 6, "unit": "°C"}
